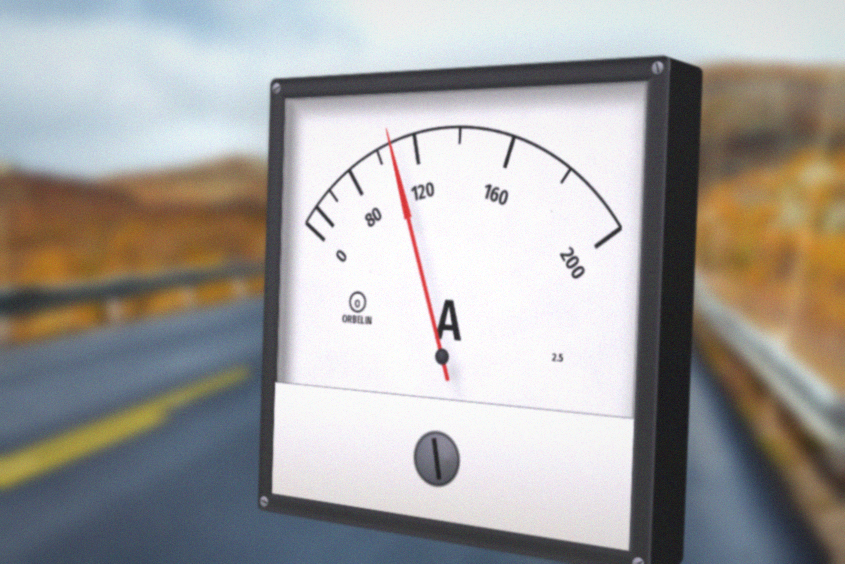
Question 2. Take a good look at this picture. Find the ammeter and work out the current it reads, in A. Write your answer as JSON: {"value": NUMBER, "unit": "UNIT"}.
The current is {"value": 110, "unit": "A"}
